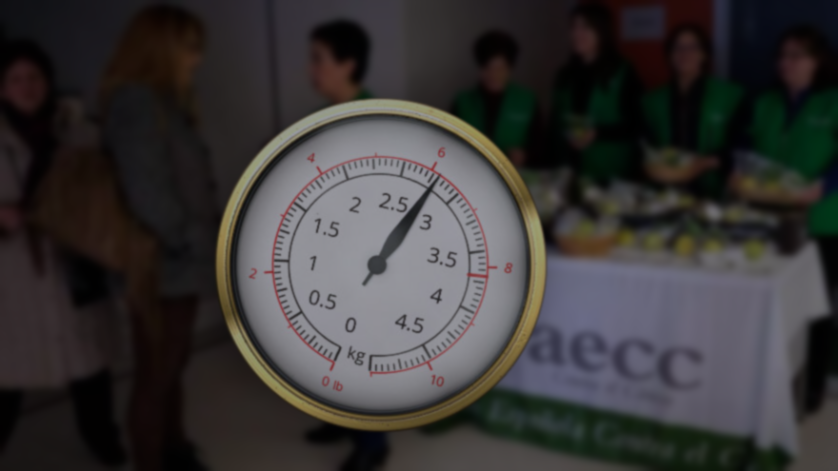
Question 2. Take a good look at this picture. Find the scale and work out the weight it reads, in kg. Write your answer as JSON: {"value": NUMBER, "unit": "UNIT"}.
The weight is {"value": 2.8, "unit": "kg"}
